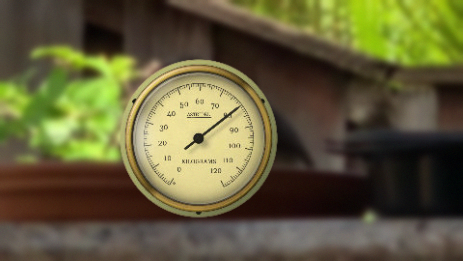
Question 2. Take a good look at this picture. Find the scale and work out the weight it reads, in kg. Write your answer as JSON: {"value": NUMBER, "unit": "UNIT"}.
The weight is {"value": 80, "unit": "kg"}
